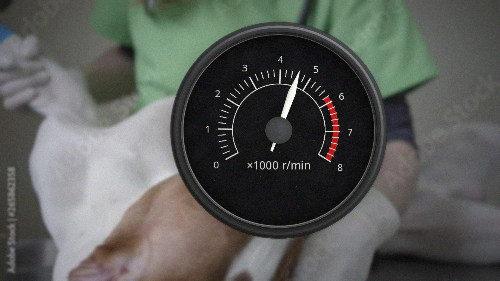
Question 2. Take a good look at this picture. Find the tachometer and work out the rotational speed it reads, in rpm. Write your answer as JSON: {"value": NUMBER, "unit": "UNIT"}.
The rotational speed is {"value": 4600, "unit": "rpm"}
